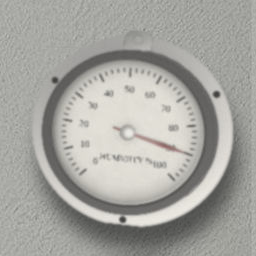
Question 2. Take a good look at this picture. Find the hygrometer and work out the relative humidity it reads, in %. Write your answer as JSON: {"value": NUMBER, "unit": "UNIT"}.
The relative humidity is {"value": 90, "unit": "%"}
